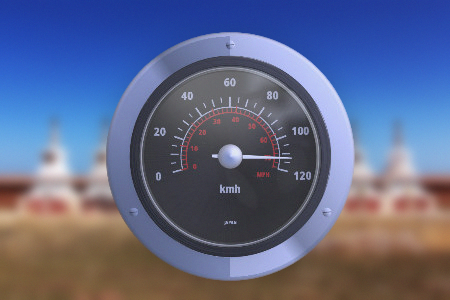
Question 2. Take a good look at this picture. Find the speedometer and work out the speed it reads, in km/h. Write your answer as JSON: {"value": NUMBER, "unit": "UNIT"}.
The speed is {"value": 112.5, "unit": "km/h"}
